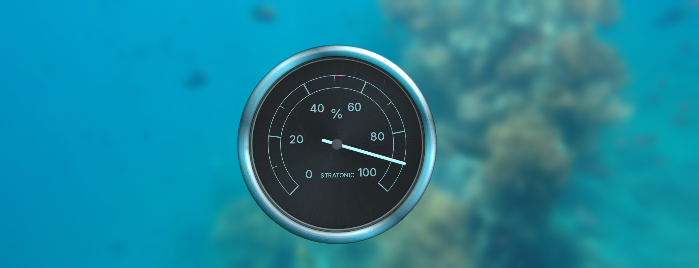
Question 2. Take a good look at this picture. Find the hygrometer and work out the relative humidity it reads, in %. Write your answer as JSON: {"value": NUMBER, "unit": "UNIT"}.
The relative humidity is {"value": 90, "unit": "%"}
